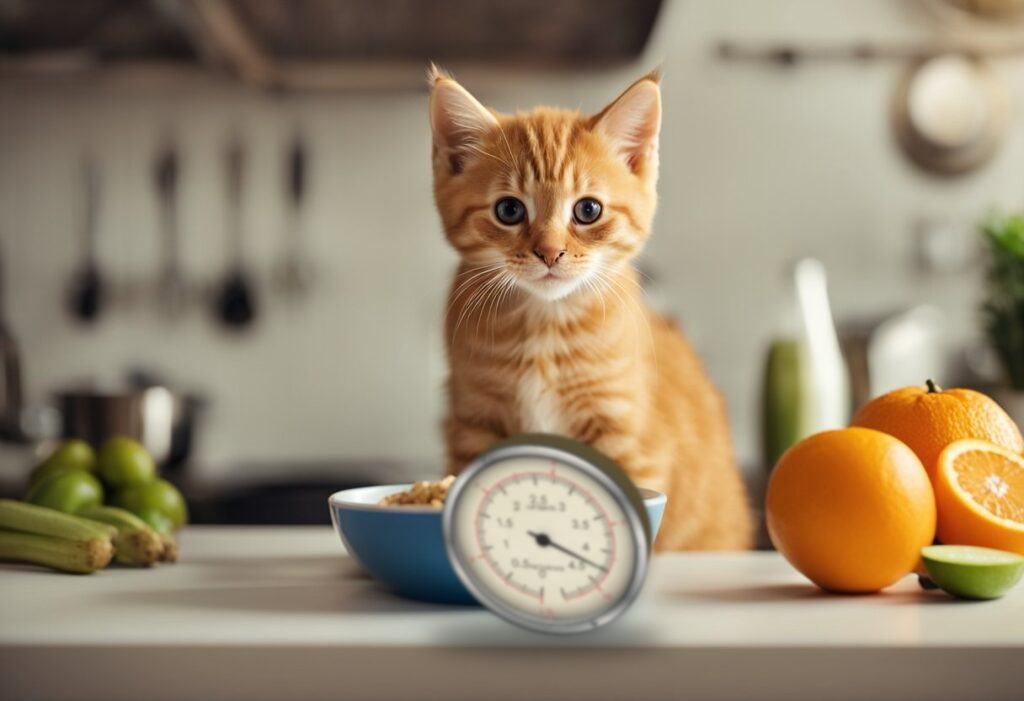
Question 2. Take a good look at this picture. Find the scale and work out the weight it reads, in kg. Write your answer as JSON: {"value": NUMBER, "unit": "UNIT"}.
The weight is {"value": 4.25, "unit": "kg"}
